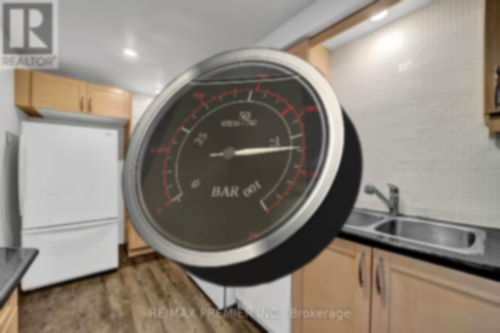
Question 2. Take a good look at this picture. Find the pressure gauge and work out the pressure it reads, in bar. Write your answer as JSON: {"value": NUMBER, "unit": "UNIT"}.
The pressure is {"value": 80, "unit": "bar"}
